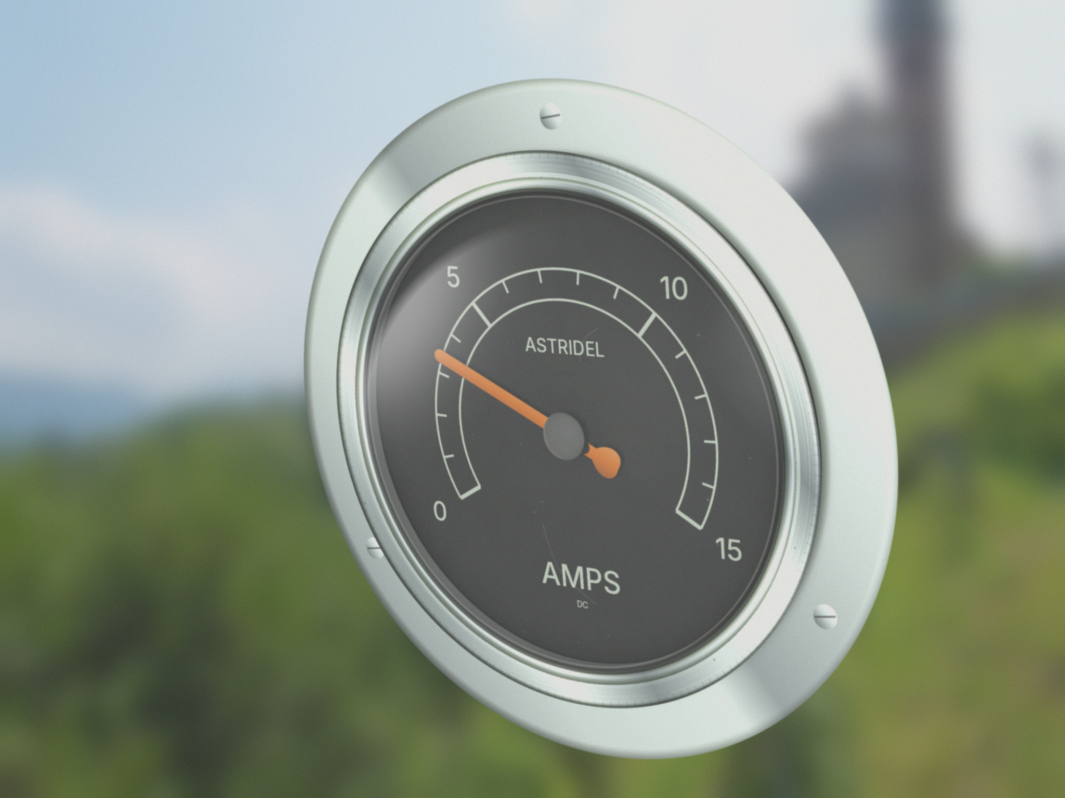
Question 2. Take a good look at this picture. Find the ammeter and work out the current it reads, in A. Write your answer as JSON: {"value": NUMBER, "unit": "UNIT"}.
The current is {"value": 3.5, "unit": "A"}
